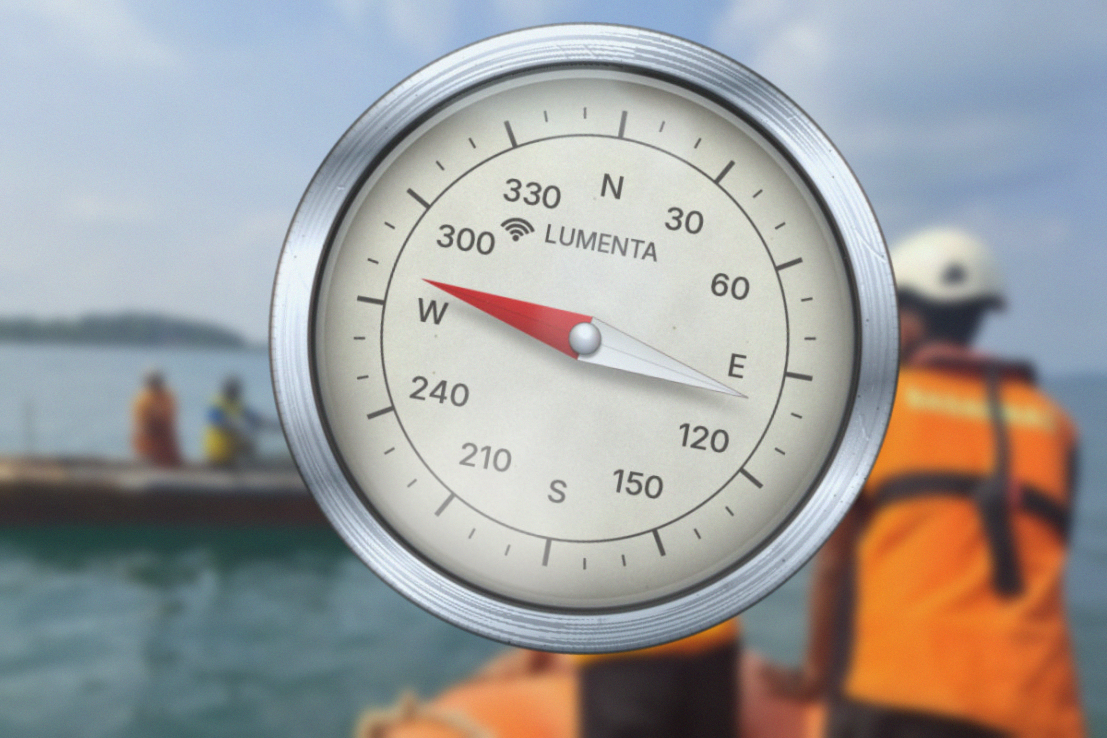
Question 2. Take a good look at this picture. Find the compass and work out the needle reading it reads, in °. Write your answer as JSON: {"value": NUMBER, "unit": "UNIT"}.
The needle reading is {"value": 280, "unit": "°"}
